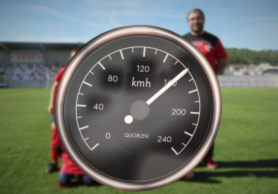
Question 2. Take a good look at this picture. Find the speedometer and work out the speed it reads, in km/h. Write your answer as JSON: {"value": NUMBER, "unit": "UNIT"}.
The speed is {"value": 160, "unit": "km/h"}
